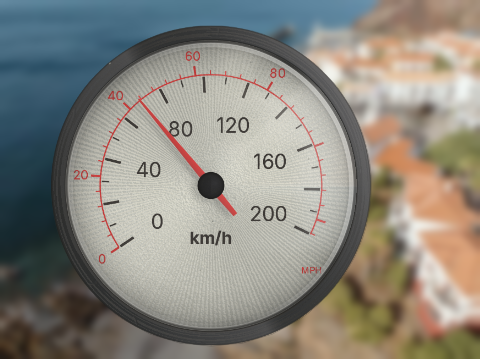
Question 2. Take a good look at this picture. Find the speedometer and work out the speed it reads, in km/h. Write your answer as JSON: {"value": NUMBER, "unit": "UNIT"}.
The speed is {"value": 70, "unit": "km/h"}
